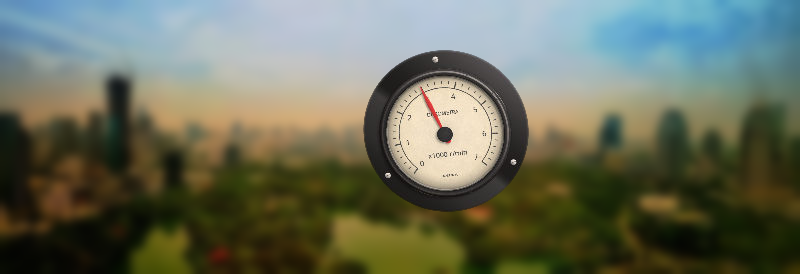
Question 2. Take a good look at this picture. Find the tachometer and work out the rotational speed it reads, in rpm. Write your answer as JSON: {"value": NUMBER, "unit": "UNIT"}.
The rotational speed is {"value": 3000, "unit": "rpm"}
